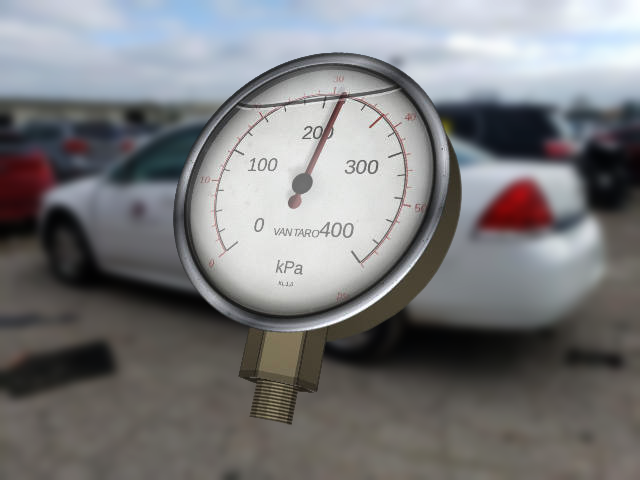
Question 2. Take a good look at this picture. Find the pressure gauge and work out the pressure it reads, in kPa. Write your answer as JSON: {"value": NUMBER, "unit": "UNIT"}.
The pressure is {"value": 220, "unit": "kPa"}
